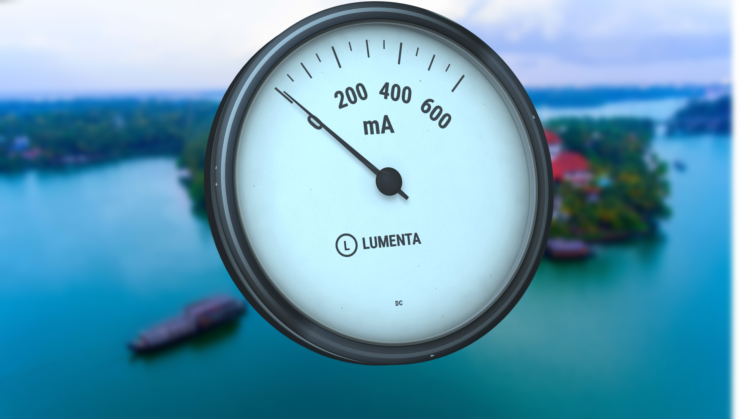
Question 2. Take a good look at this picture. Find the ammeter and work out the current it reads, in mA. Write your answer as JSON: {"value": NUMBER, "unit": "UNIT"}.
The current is {"value": 0, "unit": "mA"}
